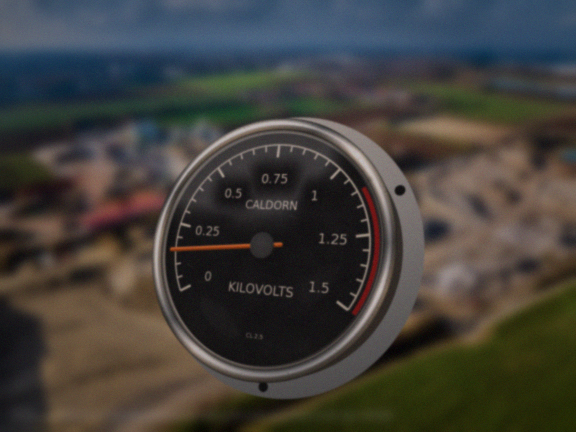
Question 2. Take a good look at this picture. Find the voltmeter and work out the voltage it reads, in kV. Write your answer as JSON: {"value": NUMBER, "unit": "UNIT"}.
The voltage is {"value": 0.15, "unit": "kV"}
